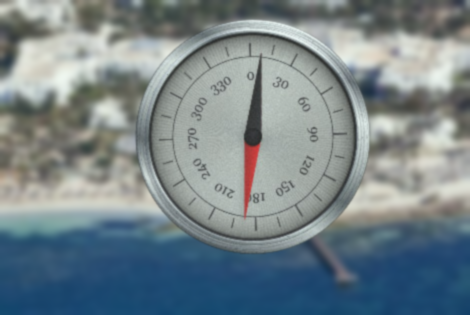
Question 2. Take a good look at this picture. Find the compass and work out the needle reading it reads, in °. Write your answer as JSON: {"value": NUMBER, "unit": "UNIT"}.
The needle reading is {"value": 187.5, "unit": "°"}
